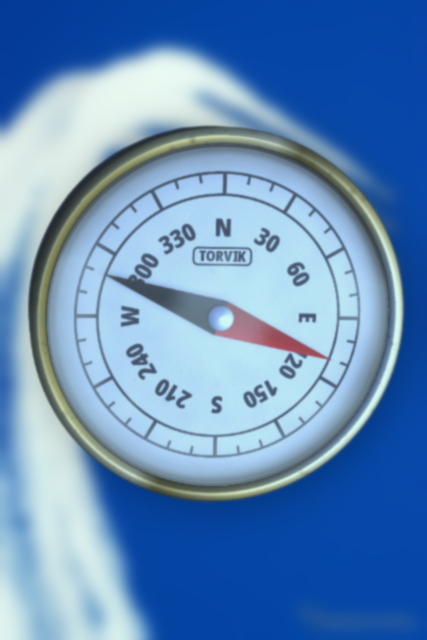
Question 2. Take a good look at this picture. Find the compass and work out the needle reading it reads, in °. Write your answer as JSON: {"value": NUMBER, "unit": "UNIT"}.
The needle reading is {"value": 110, "unit": "°"}
